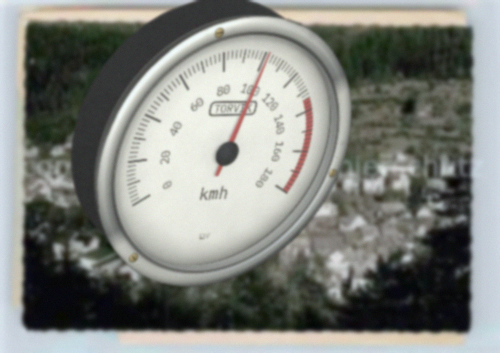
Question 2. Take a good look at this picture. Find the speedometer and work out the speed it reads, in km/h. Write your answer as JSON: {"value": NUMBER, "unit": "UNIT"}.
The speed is {"value": 100, "unit": "km/h"}
